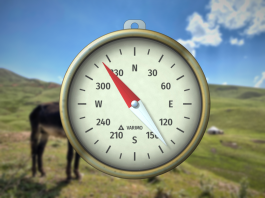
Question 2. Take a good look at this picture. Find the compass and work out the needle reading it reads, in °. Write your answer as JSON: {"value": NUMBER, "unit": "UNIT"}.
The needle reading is {"value": 322.5, "unit": "°"}
